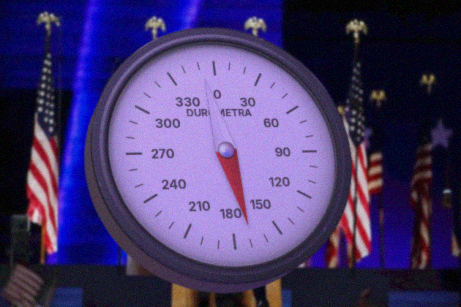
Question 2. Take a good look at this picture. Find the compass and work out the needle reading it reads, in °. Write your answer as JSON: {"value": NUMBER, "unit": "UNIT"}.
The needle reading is {"value": 170, "unit": "°"}
